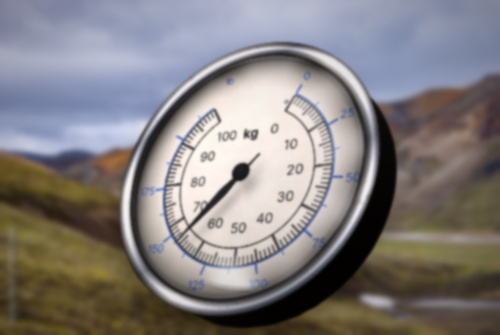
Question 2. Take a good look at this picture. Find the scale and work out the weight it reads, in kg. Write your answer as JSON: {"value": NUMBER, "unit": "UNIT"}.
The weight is {"value": 65, "unit": "kg"}
